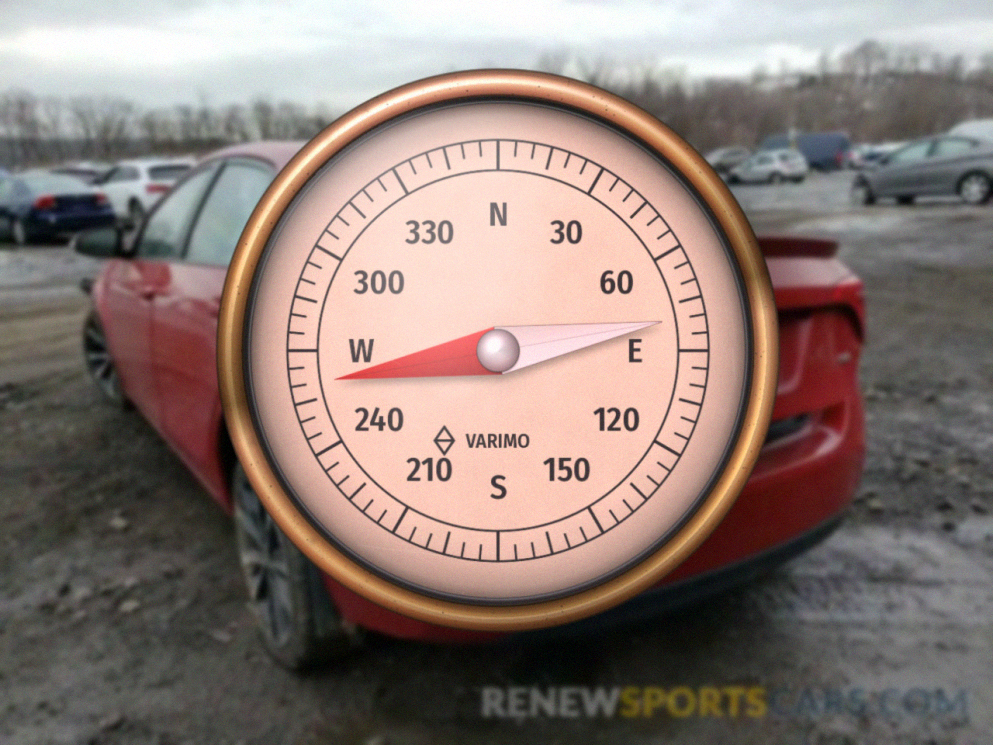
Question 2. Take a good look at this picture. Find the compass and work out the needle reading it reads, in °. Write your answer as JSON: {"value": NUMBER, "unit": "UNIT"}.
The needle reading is {"value": 260, "unit": "°"}
